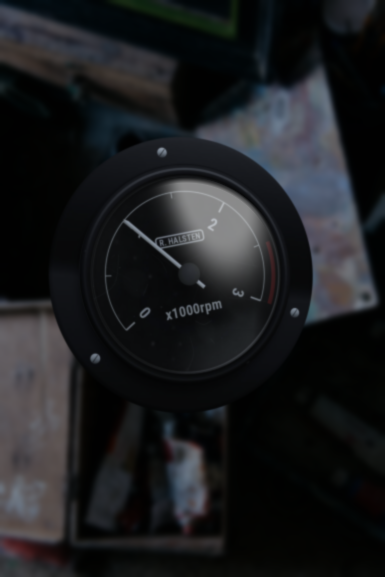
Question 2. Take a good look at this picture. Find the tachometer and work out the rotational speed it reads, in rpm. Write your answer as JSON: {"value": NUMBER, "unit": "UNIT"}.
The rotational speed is {"value": 1000, "unit": "rpm"}
